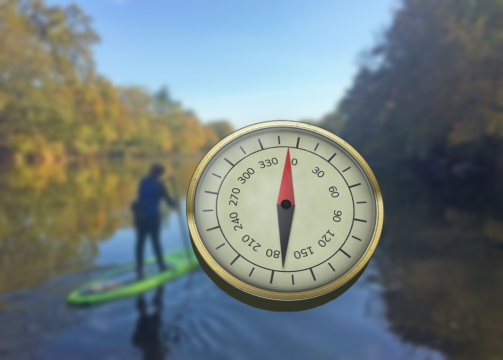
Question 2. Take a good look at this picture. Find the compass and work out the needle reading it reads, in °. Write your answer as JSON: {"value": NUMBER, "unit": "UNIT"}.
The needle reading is {"value": 352.5, "unit": "°"}
